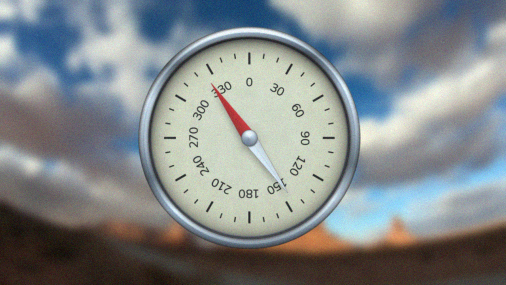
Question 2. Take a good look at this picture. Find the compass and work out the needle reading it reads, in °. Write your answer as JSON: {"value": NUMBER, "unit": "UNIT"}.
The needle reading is {"value": 325, "unit": "°"}
